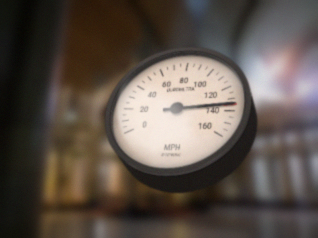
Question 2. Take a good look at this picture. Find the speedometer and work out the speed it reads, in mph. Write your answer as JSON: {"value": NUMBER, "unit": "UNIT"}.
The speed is {"value": 135, "unit": "mph"}
